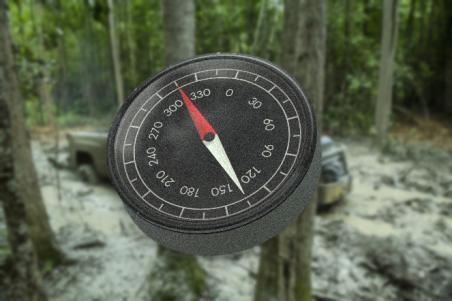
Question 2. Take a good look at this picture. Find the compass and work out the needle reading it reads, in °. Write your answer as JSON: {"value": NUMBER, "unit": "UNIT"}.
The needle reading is {"value": 315, "unit": "°"}
